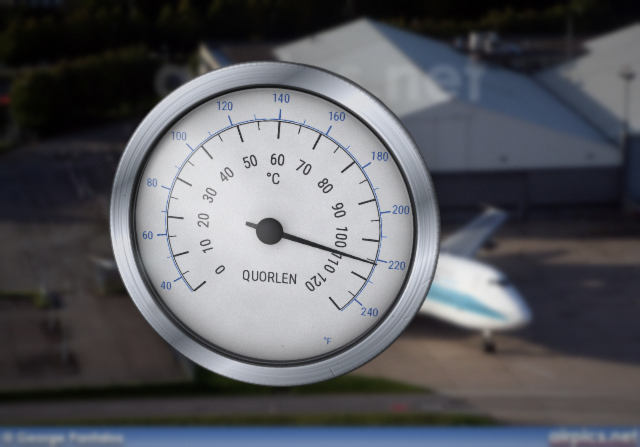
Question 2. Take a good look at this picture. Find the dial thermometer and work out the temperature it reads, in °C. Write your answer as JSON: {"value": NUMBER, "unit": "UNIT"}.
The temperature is {"value": 105, "unit": "°C"}
